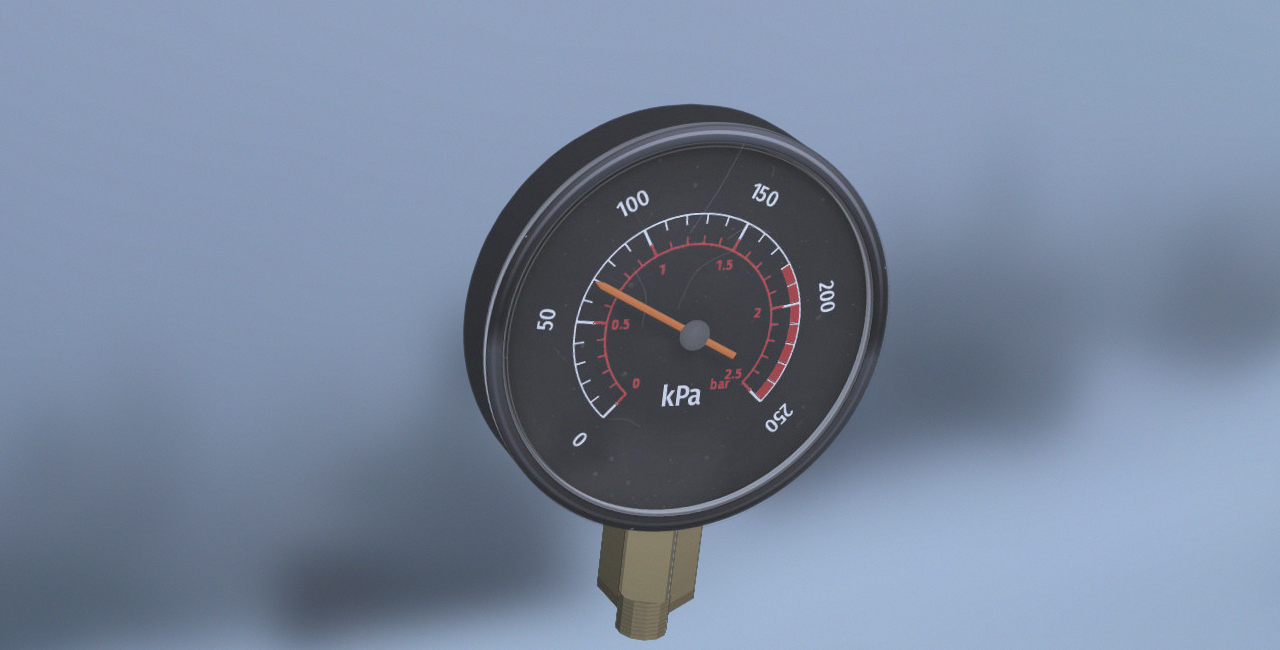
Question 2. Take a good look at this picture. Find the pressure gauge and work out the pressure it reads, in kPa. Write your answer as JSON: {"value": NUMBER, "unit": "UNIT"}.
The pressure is {"value": 70, "unit": "kPa"}
